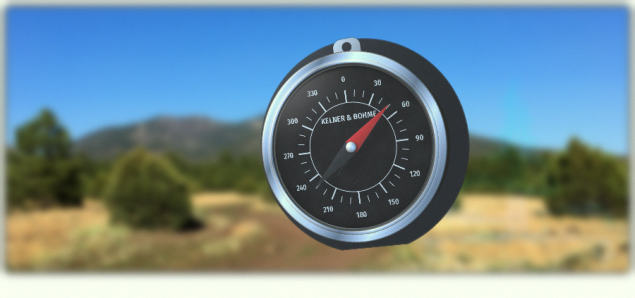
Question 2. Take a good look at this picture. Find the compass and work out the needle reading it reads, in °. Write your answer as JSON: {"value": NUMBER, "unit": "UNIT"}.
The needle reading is {"value": 50, "unit": "°"}
